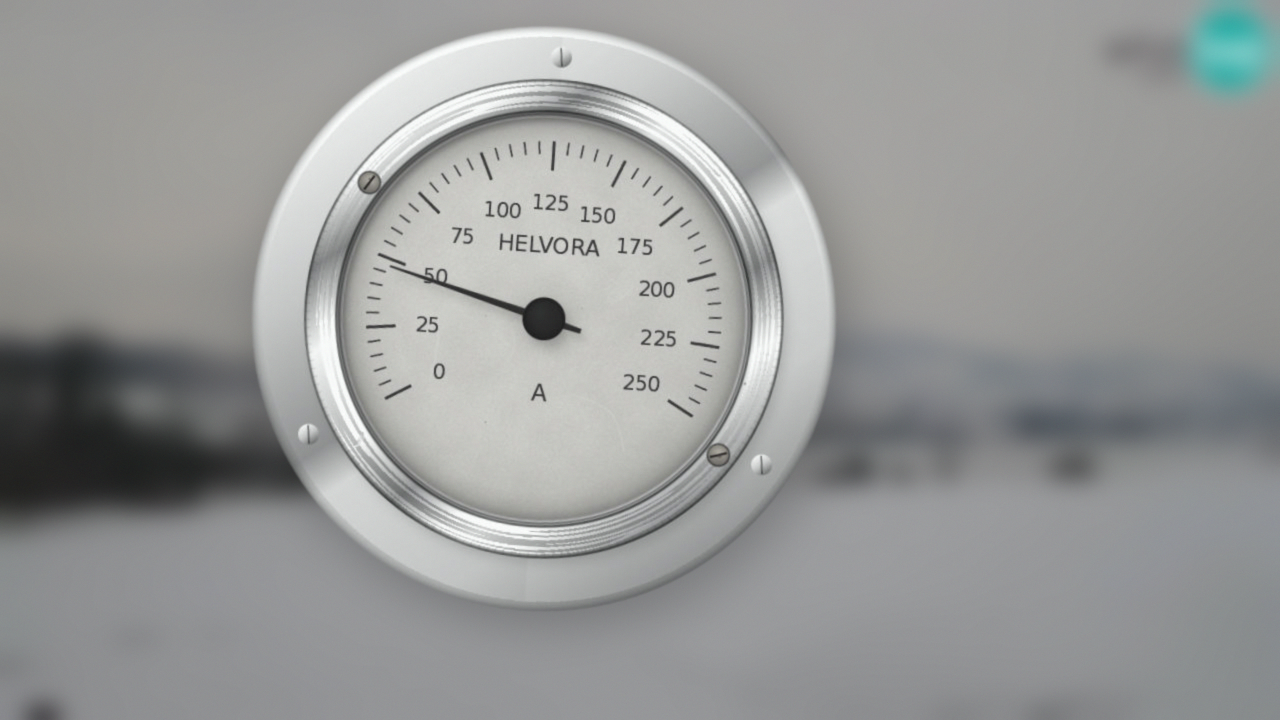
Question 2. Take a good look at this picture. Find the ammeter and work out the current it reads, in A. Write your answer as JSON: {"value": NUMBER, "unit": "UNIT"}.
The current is {"value": 47.5, "unit": "A"}
